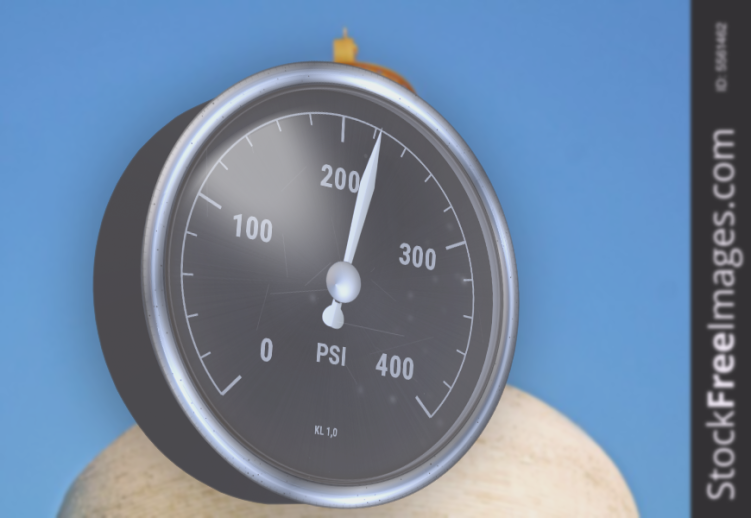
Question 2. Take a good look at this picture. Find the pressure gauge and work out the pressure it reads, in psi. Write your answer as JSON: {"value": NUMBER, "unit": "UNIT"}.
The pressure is {"value": 220, "unit": "psi"}
